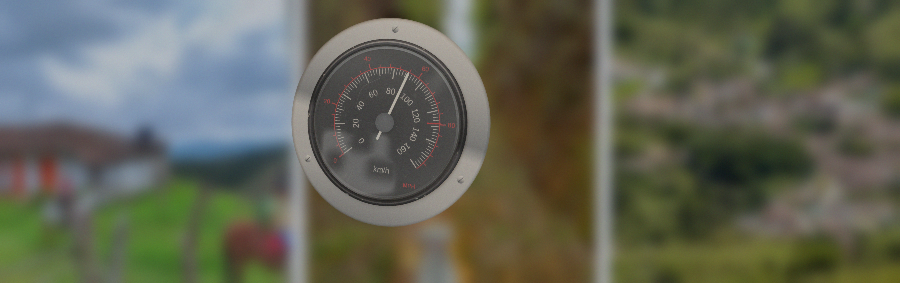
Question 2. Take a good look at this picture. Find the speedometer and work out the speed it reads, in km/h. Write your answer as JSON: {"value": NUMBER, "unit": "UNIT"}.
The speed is {"value": 90, "unit": "km/h"}
